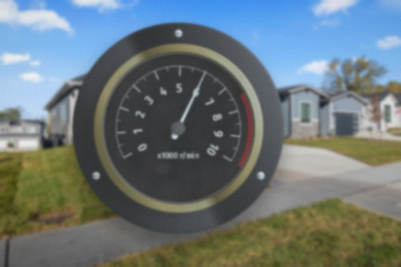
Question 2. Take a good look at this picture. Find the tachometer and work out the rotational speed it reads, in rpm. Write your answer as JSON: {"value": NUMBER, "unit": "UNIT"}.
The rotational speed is {"value": 6000, "unit": "rpm"}
